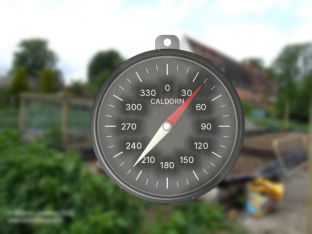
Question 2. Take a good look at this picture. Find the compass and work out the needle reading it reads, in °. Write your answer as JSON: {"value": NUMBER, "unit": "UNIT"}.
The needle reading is {"value": 40, "unit": "°"}
